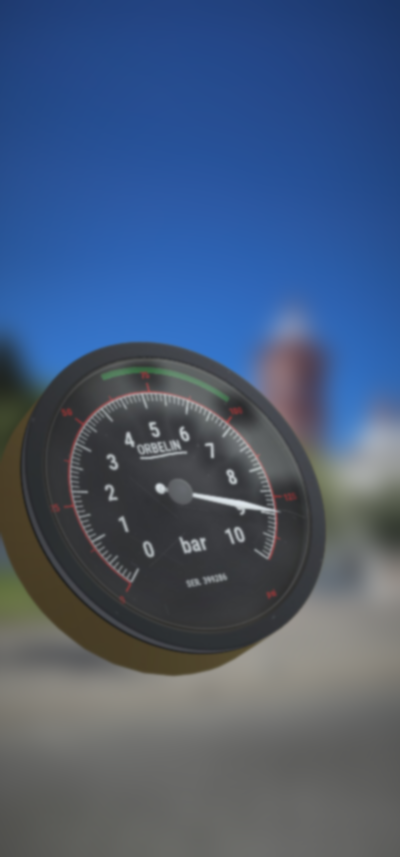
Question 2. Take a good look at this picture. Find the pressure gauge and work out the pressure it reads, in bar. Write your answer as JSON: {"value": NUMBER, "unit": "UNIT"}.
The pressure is {"value": 9, "unit": "bar"}
